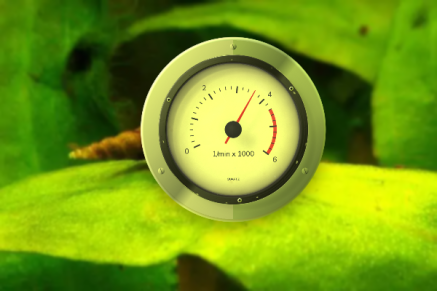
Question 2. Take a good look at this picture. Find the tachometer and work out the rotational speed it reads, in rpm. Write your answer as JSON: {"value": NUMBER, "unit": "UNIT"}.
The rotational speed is {"value": 3600, "unit": "rpm"}
